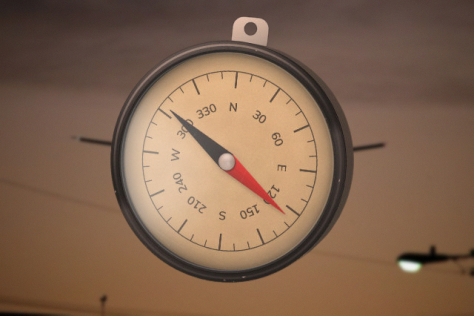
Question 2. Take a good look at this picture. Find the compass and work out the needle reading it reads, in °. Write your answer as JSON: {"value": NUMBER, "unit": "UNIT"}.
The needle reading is {"value": 125, "unit": "°"}
